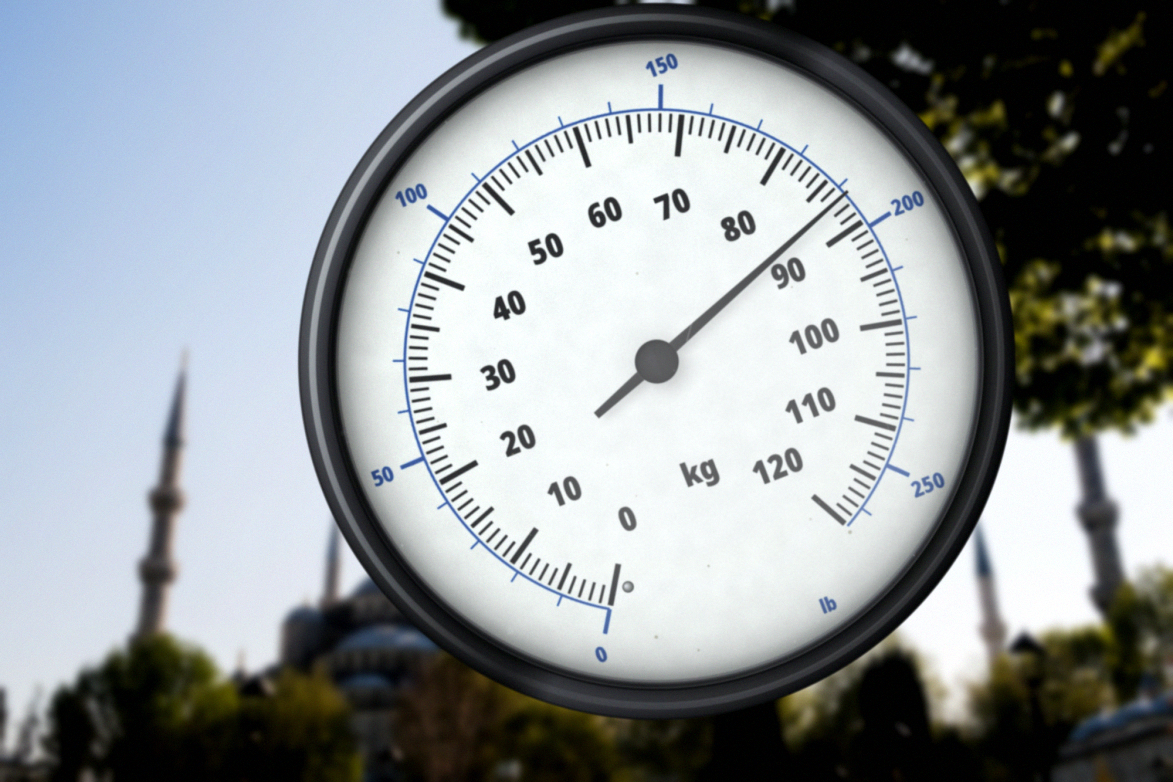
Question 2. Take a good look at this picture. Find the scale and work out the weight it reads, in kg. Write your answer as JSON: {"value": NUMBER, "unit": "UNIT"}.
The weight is {"value": 87, "unit": "kg"}
